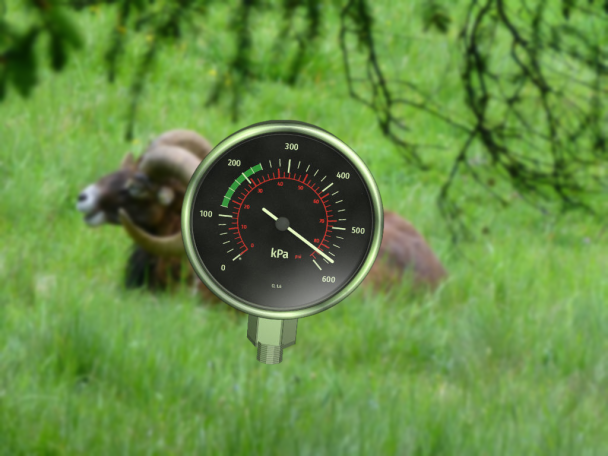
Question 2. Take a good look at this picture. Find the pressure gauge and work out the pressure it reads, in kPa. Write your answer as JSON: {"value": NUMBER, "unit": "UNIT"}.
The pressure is {"value": 570, "unit": "kPa"}
